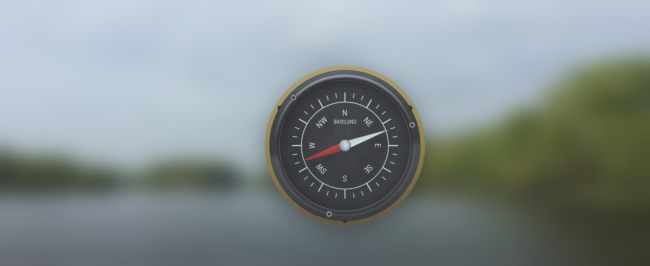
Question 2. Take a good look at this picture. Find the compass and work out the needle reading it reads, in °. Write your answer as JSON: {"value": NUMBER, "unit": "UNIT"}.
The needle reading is {"value": 250, "unit": "°"}
